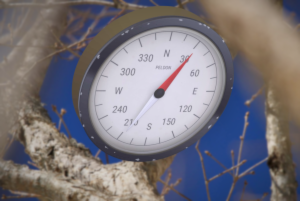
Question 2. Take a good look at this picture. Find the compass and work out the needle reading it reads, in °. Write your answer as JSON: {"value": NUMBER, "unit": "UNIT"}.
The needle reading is {"value": 30, "unit": "°"}
